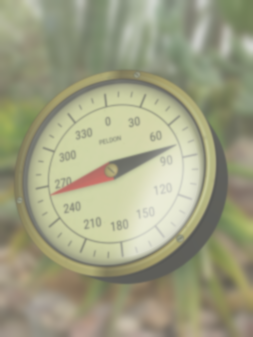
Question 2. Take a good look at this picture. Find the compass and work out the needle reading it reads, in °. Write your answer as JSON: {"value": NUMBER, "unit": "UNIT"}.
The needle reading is {"value": 260, "unit": "°"}
